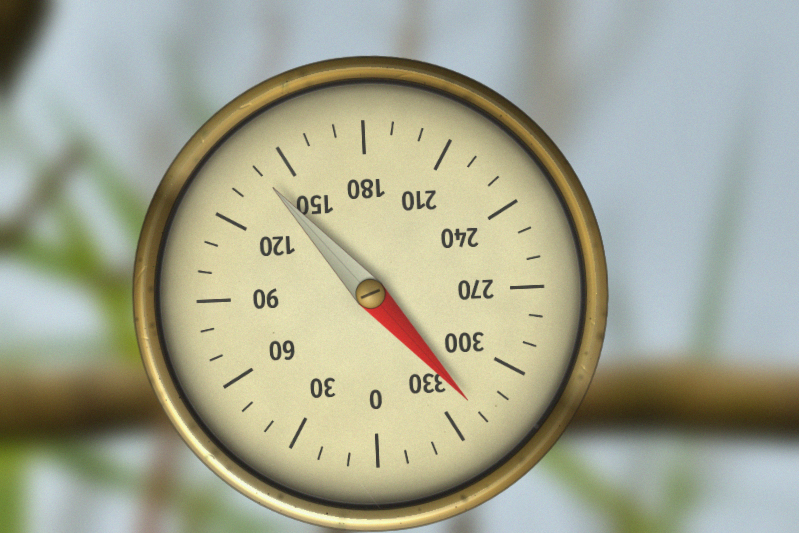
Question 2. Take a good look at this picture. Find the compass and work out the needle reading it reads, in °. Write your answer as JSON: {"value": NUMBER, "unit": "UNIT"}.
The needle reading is {"value": 320, "unit": "°"}
